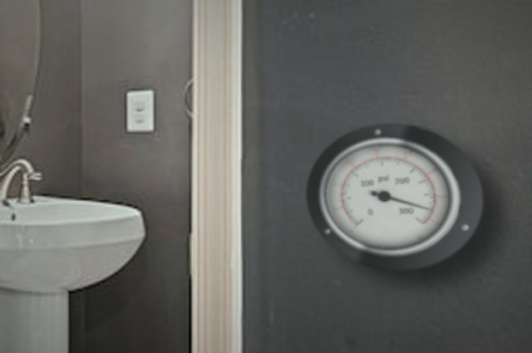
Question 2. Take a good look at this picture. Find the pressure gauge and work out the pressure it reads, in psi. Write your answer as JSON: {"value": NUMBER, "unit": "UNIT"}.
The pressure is {"value": 275, "unit": "psi"}
